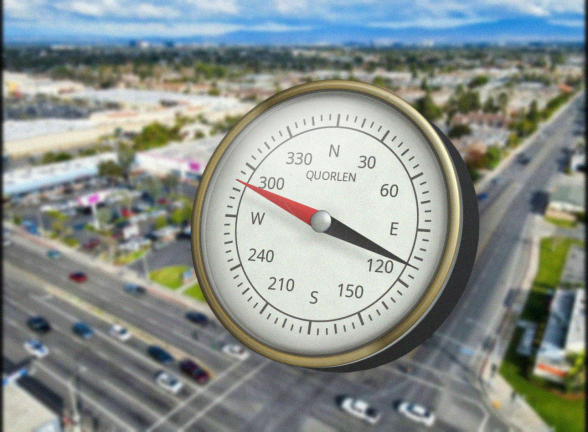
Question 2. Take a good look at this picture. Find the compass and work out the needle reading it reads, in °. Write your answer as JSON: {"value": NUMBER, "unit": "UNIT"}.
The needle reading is {"value": 290, "unit": "°"}
